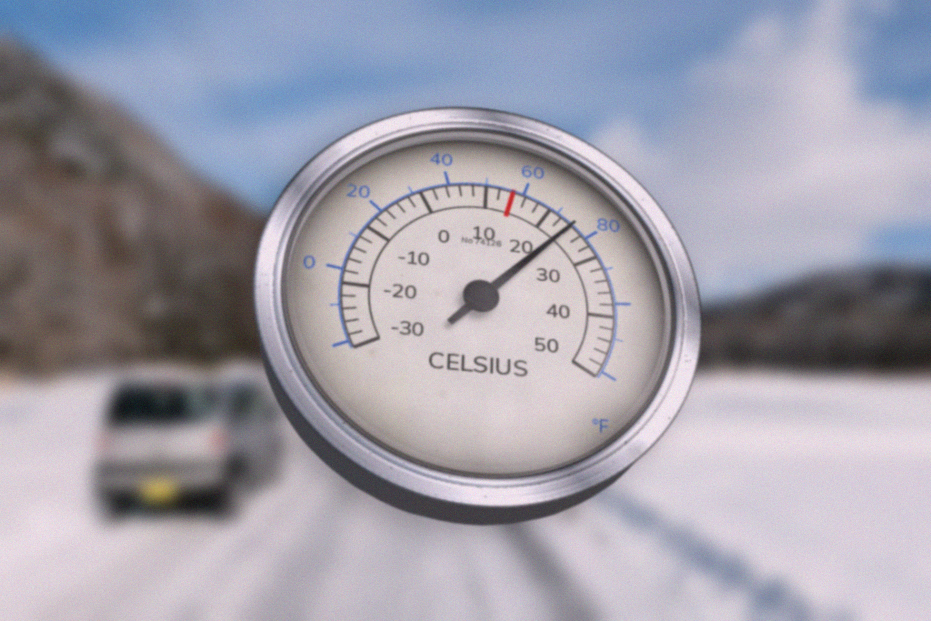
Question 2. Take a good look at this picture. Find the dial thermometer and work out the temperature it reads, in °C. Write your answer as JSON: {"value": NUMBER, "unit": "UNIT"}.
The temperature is {"value": 24, "unit": "°C"}
